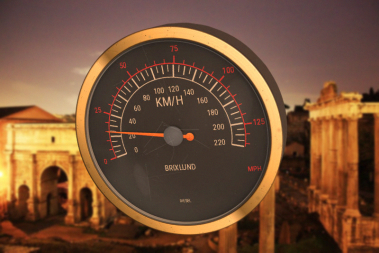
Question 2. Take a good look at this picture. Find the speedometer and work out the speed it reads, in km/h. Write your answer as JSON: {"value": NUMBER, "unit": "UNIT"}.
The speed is {"value": 25, "unit": "km/h"}
